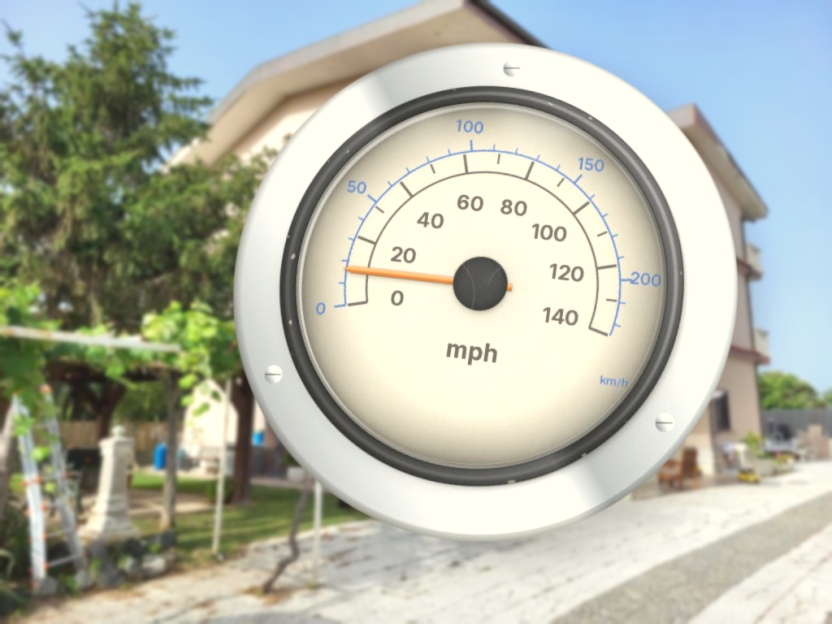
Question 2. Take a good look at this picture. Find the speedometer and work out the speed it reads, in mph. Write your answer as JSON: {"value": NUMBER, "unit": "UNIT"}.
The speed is {"value": 10, "unit": "mph"}
